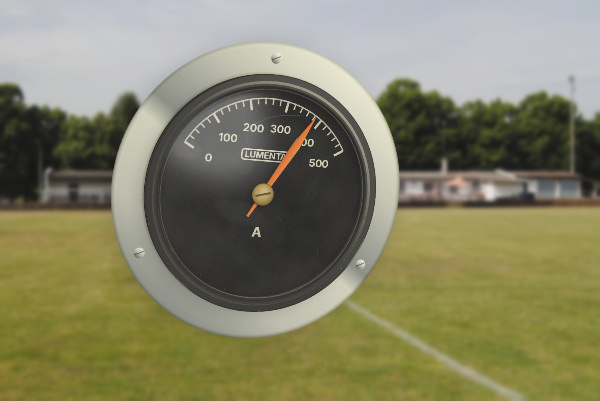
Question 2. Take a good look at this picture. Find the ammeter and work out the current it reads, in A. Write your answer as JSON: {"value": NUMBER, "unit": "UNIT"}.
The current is {"value": 380, "unit": "A"}
